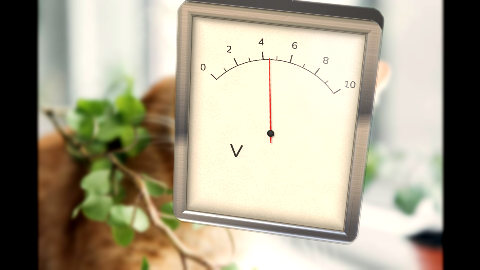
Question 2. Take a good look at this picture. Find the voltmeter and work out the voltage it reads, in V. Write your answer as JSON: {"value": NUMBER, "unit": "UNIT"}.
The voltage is {"value": 4.5, "unit": "V"}
